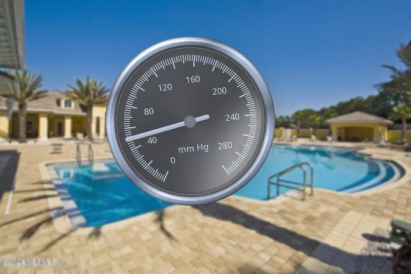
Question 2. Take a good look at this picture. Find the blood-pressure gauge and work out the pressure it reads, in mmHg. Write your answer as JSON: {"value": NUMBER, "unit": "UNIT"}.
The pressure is {"value": 50, "unit": "mmHg"}
